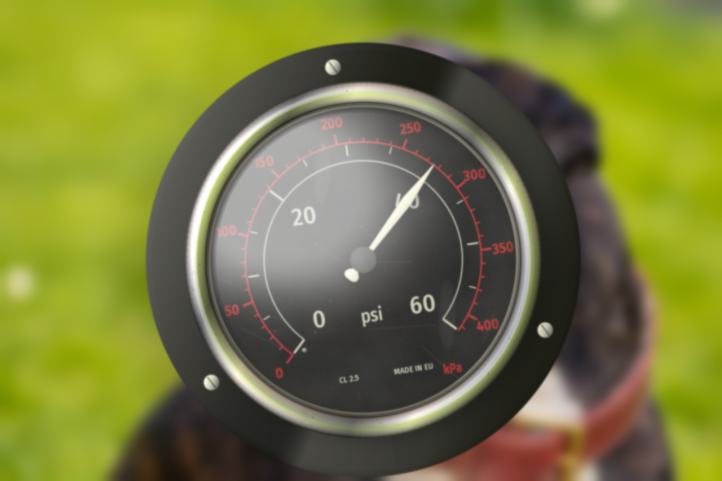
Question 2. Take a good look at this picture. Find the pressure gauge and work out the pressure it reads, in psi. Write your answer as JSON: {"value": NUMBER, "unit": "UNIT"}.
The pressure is {"value": 40, "unit": "psi"}
